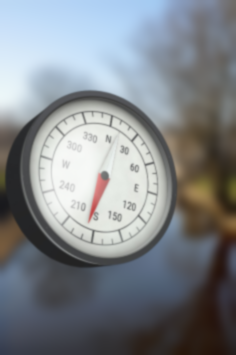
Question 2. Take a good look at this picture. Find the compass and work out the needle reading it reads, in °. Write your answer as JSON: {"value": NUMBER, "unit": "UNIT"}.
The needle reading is {"value": 190, "unit": "°"}
